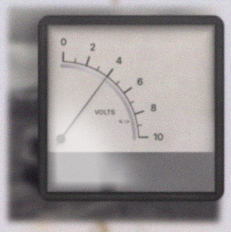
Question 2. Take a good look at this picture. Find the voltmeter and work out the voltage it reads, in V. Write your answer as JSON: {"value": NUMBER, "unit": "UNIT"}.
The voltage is {"value": 4, "unit": "V"}
